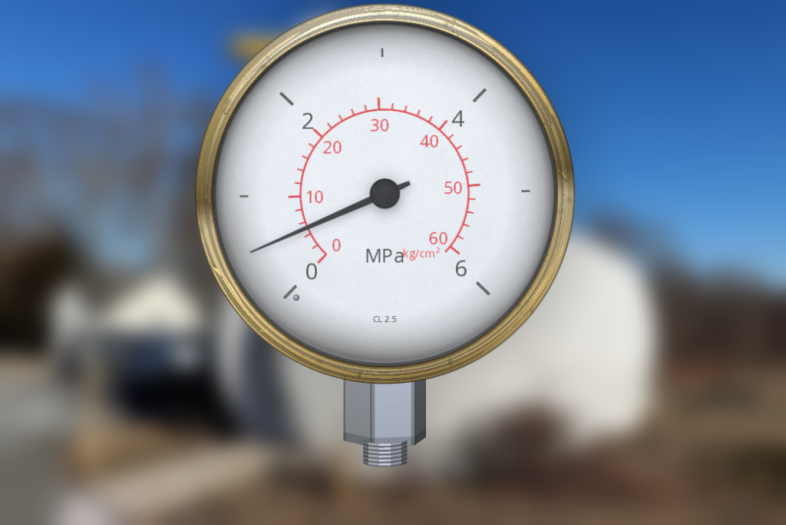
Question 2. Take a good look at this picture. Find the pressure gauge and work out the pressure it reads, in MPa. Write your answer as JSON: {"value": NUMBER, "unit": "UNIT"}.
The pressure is {"value": 0.5, "unit": "MPa"}
